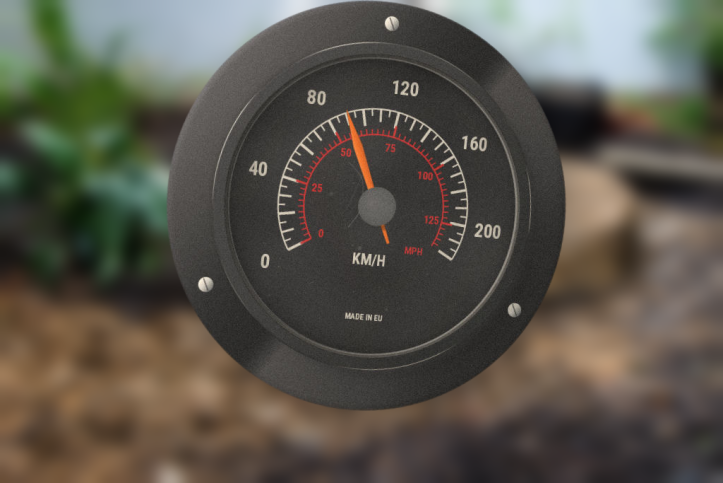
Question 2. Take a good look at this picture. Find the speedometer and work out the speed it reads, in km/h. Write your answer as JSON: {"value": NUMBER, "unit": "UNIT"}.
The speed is {"value": 90, "unit": "km/h"}
